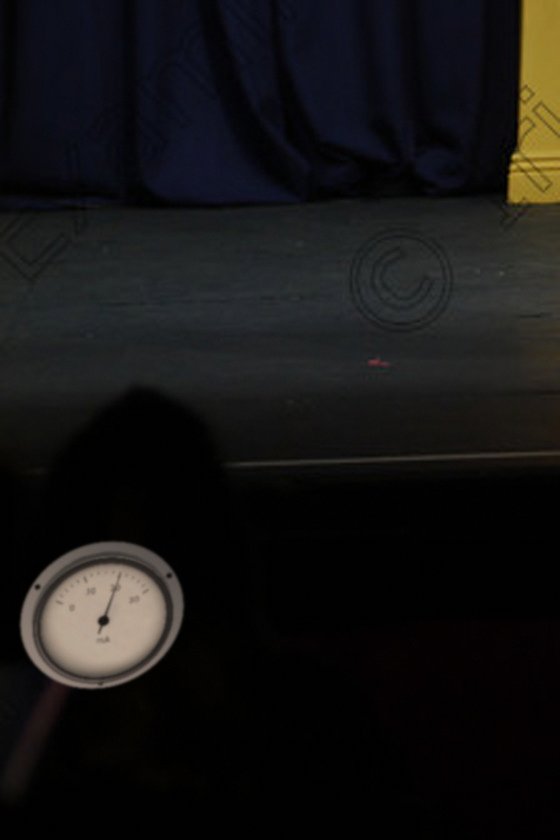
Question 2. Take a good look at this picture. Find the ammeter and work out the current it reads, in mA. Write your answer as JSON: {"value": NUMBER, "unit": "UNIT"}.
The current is {"value": 20, "unit": "mA"}
